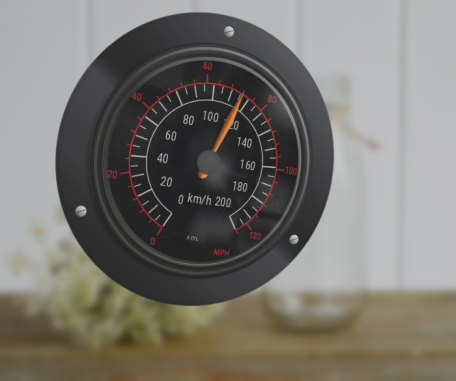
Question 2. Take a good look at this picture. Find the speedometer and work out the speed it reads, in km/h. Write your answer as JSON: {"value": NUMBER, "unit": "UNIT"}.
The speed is {"value": 115, "unit": "km/h"}
